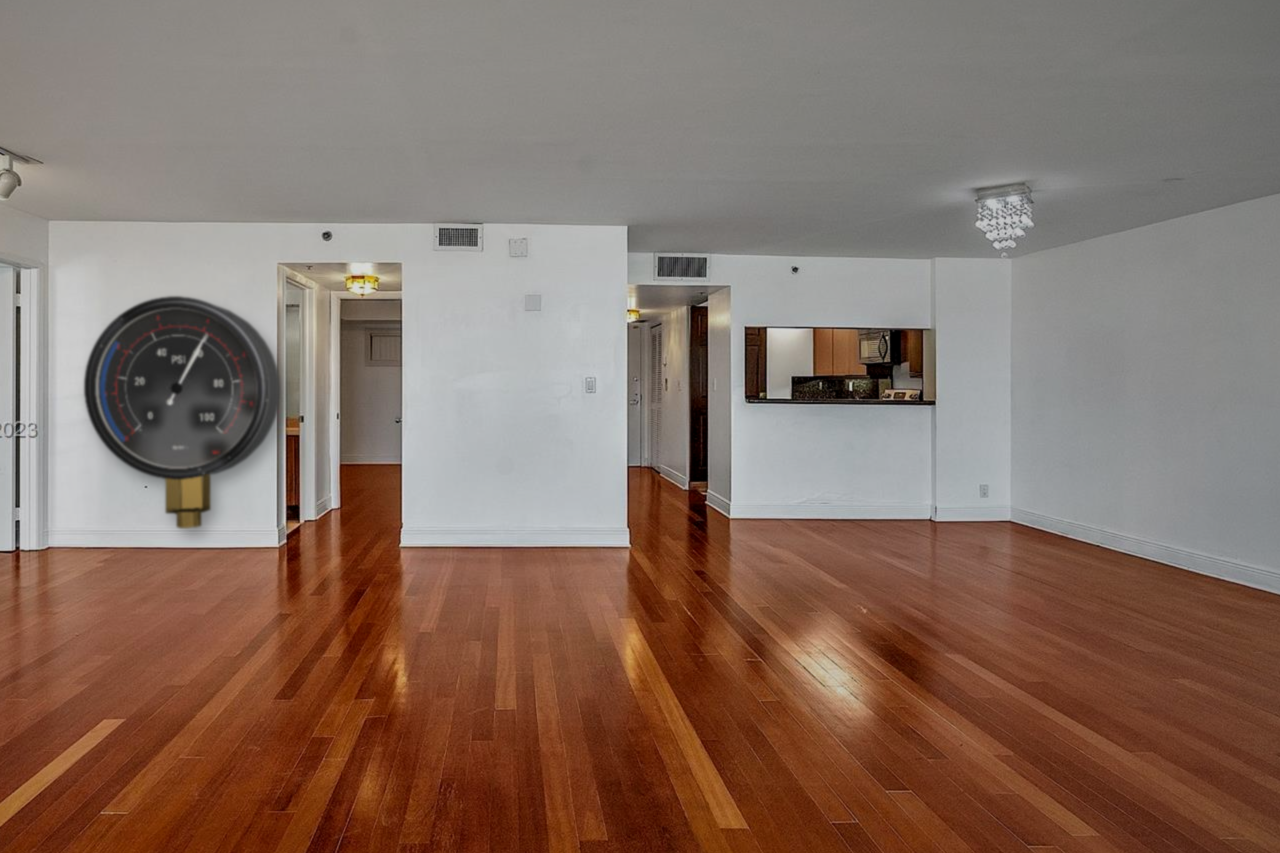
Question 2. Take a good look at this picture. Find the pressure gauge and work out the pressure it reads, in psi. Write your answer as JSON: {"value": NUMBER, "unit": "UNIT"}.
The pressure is {"value": 60, "unit": "psi"}
